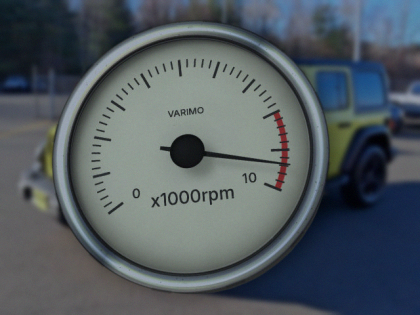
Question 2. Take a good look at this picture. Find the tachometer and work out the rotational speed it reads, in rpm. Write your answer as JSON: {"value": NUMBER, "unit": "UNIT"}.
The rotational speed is {"value": 9400, "unit": "rpm"}
